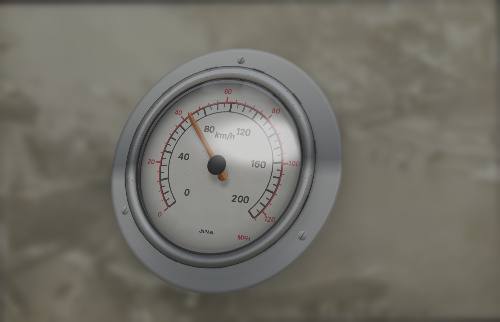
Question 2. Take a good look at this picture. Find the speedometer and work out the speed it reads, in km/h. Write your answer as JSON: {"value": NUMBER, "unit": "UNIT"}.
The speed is {"value": 70, "unit": "km/h"}
